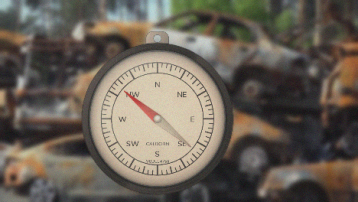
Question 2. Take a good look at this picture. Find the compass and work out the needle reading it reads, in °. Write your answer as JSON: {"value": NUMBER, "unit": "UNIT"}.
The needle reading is {"value": 310, "unit": "°"}
